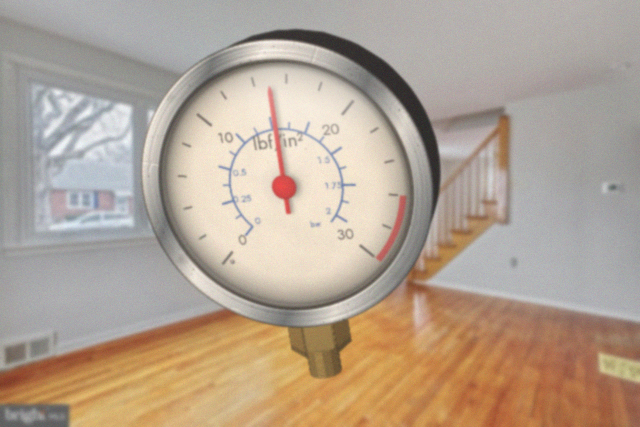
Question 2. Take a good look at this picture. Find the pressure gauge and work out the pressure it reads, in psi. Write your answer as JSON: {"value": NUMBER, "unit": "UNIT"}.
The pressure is {"value": 15, "unit": "psi"}
